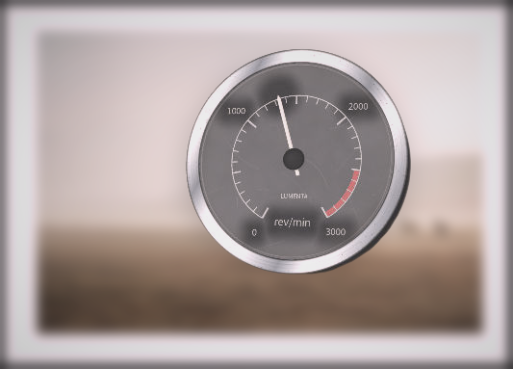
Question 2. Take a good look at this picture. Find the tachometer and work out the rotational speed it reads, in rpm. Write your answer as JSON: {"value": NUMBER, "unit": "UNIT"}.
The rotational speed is {"value": 1350, "unit": "rpm"}
